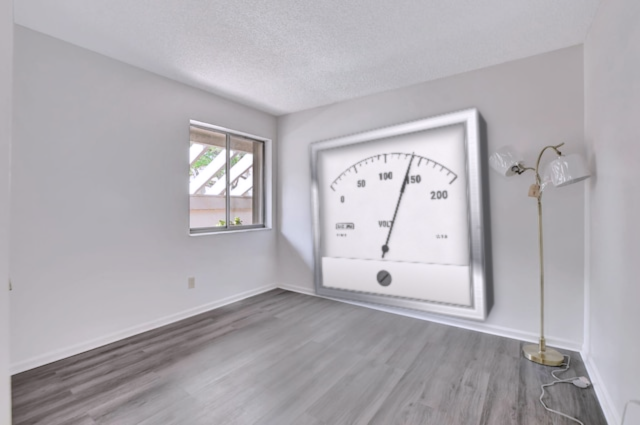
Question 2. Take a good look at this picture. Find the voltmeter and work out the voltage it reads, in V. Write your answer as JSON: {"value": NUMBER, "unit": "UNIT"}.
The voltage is {"value": 140, "unit": "V"}
